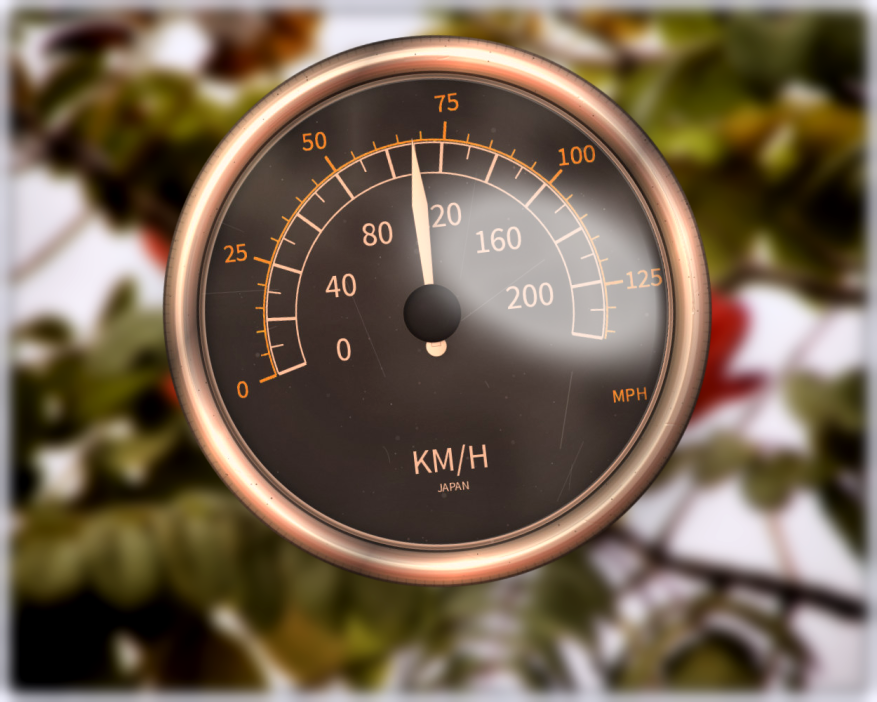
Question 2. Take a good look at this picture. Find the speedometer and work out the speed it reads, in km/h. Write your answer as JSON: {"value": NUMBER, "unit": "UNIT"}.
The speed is {"value": 110, "unit": "km/h"}
